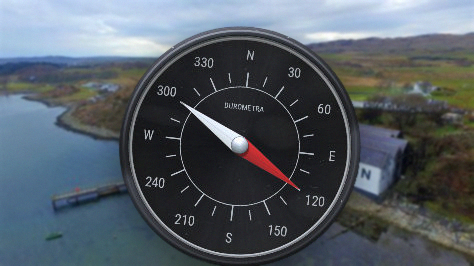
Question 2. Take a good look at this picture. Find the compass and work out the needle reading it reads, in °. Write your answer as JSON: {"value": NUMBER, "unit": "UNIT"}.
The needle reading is {"value": 120, "unit": "°"}
